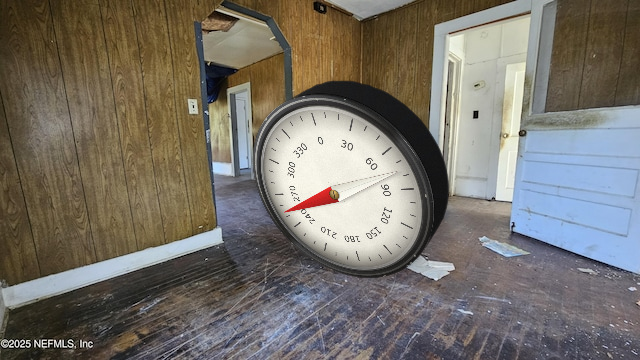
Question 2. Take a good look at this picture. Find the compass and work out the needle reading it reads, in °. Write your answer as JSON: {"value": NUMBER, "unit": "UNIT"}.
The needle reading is {"value": 255, "unit": "°"}
